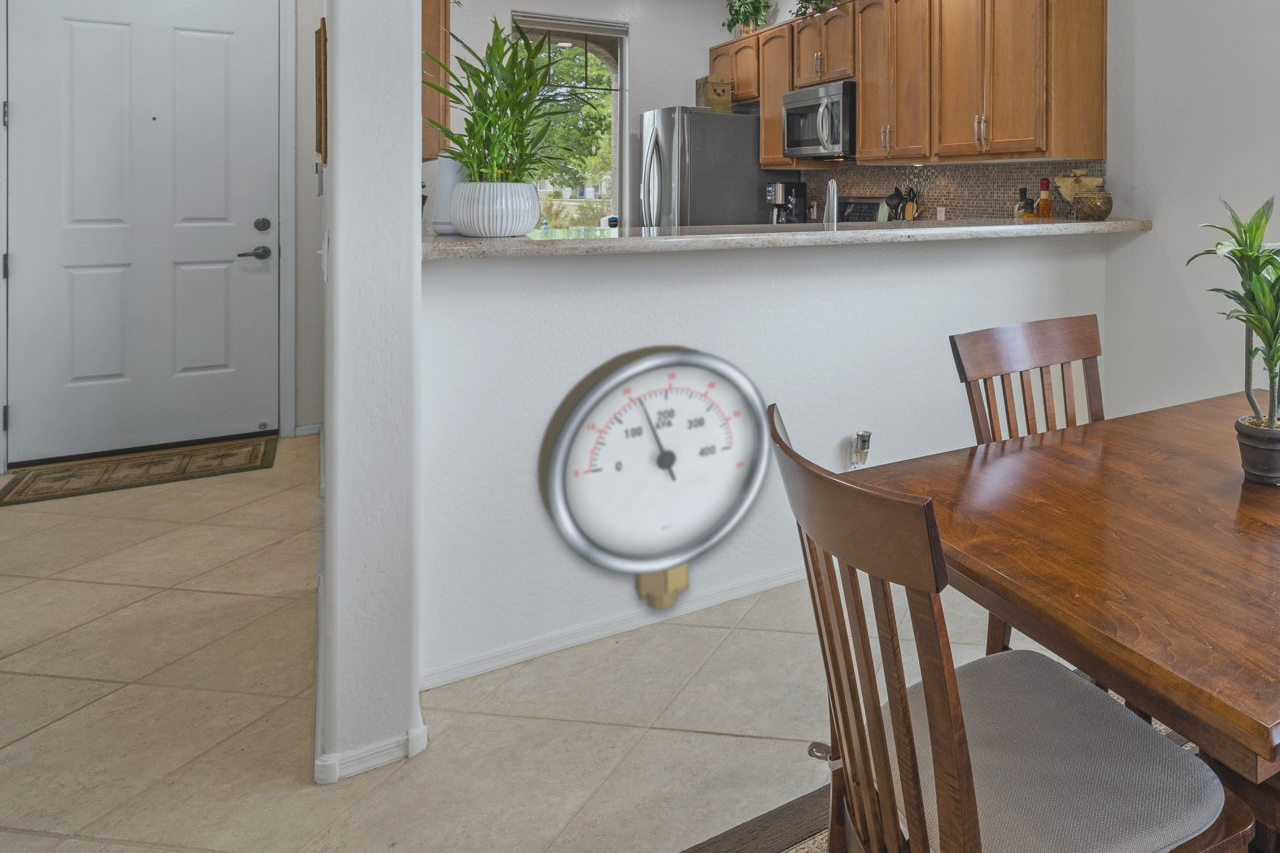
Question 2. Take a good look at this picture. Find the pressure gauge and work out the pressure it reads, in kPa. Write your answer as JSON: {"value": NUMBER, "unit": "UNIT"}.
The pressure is {"value": 150, "unit": "kPa"}
